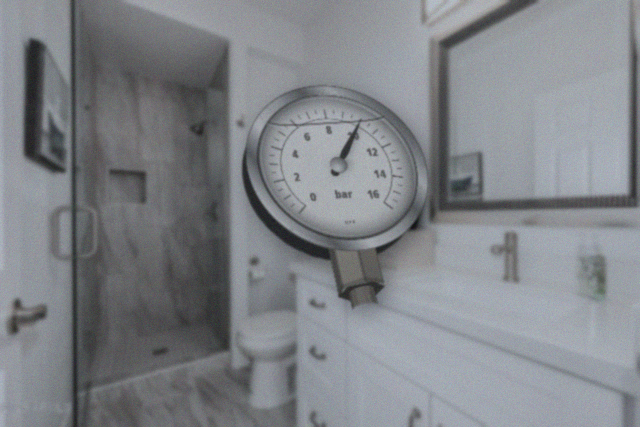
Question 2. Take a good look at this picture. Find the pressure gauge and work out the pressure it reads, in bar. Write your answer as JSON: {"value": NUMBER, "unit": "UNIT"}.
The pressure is {"value": 10, "unit": "bar"}
